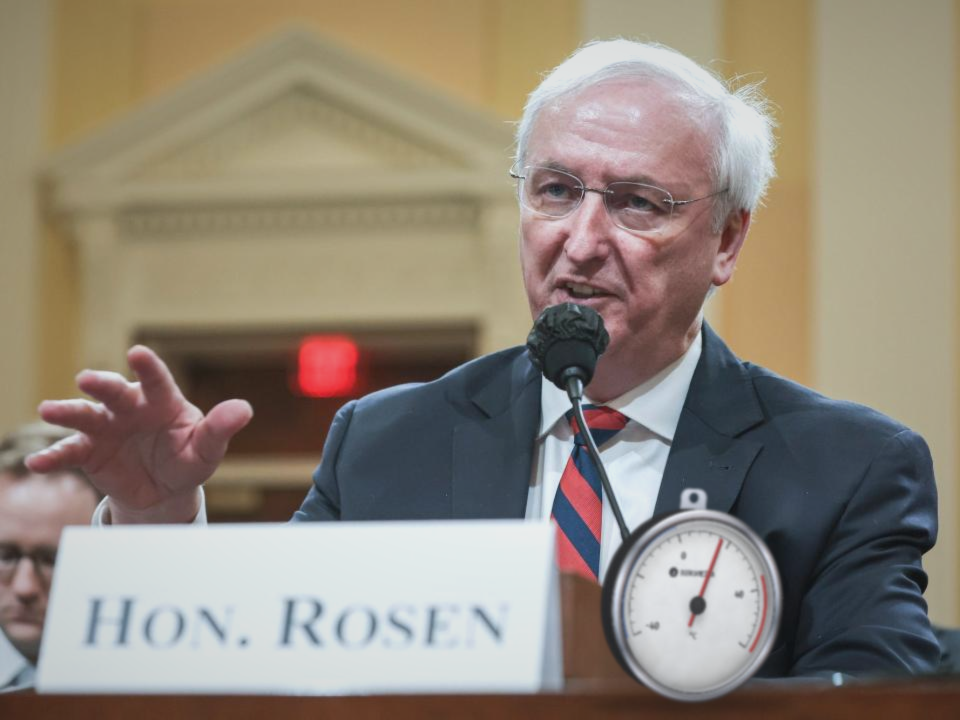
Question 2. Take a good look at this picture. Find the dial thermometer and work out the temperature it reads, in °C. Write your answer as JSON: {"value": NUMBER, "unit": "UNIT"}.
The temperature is {"value": 16, "unit": "°C"}
